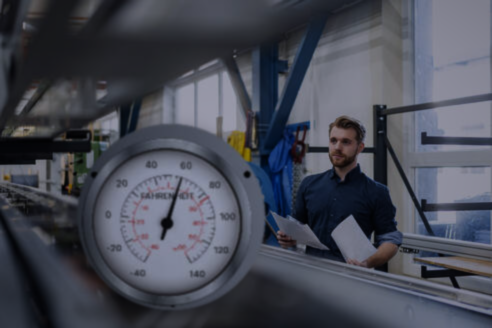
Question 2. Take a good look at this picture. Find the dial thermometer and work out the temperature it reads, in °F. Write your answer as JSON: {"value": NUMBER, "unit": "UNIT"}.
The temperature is {"value": 60, "unit": "°F"}
